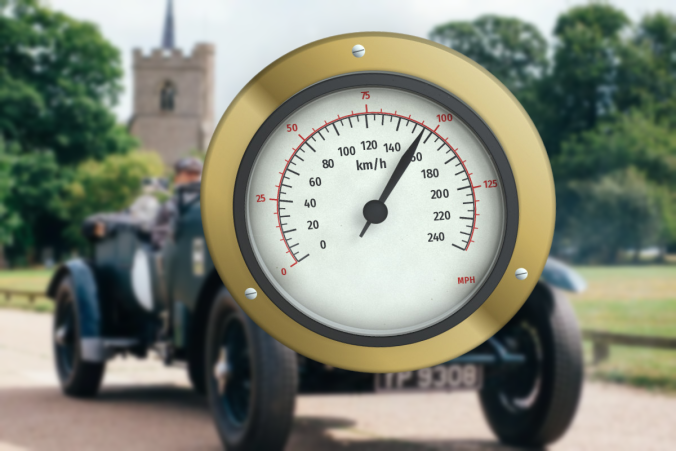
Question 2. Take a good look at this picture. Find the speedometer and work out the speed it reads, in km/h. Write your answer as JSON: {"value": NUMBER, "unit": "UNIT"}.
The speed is {"value": 155, "unit": "km/h"}
